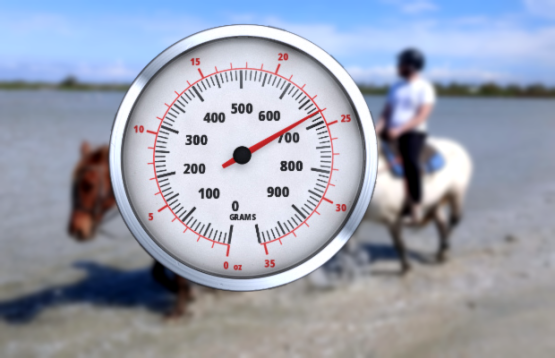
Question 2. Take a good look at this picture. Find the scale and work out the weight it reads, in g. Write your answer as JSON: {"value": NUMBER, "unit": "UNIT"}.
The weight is {"value": 680, "unit": "g"}
